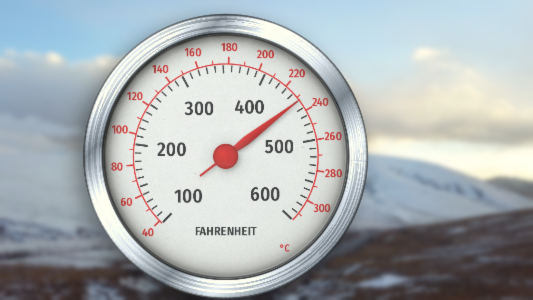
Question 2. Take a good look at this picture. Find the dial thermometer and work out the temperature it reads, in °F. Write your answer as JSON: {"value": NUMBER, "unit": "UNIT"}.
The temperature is {"value": 450, "unit": "°F"}
